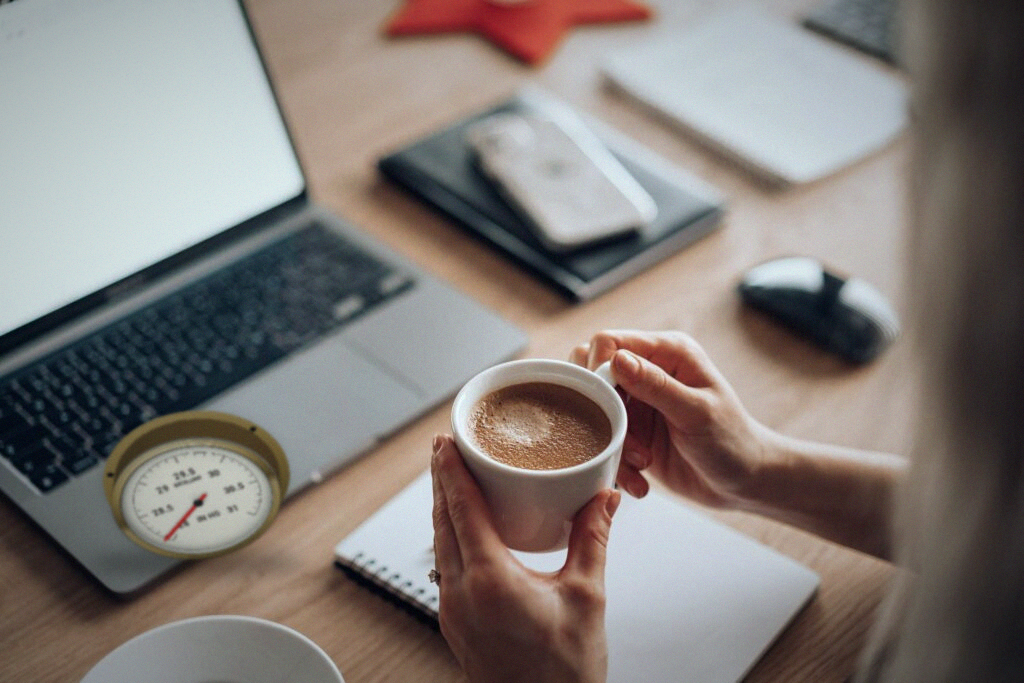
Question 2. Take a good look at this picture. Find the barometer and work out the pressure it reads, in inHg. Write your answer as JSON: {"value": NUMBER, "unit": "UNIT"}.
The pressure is {"value": 28.1, "unit": "inHg"}
